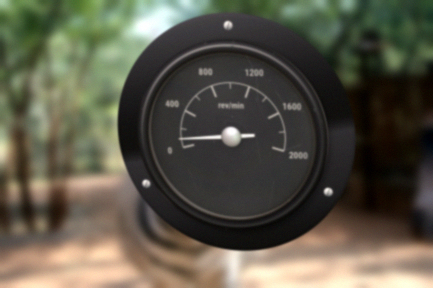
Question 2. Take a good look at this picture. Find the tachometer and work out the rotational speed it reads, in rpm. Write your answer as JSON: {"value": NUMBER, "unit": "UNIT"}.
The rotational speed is {"value": 100, "unit": "rpm"}
